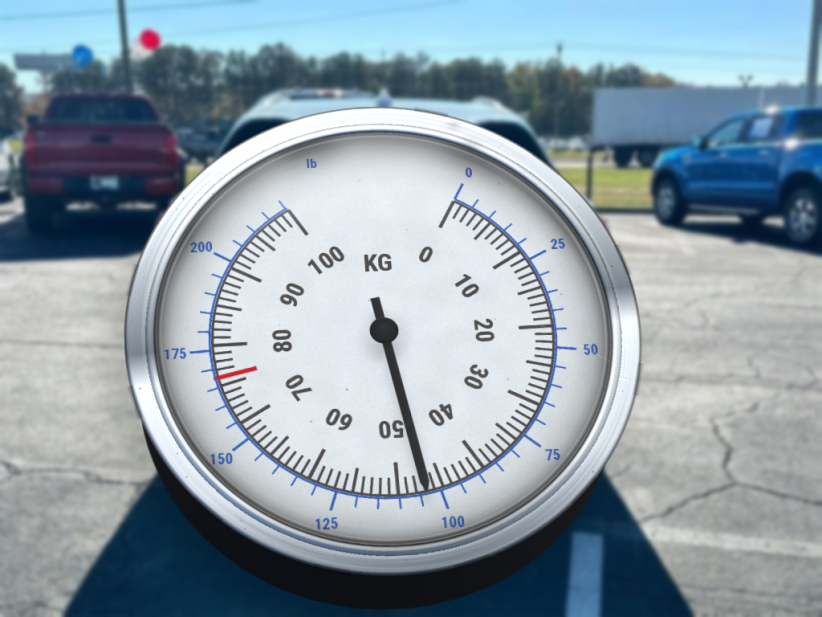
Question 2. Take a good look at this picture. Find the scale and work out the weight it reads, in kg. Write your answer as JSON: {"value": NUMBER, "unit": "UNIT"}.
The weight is {"value": 47, "unit": "kg"}
